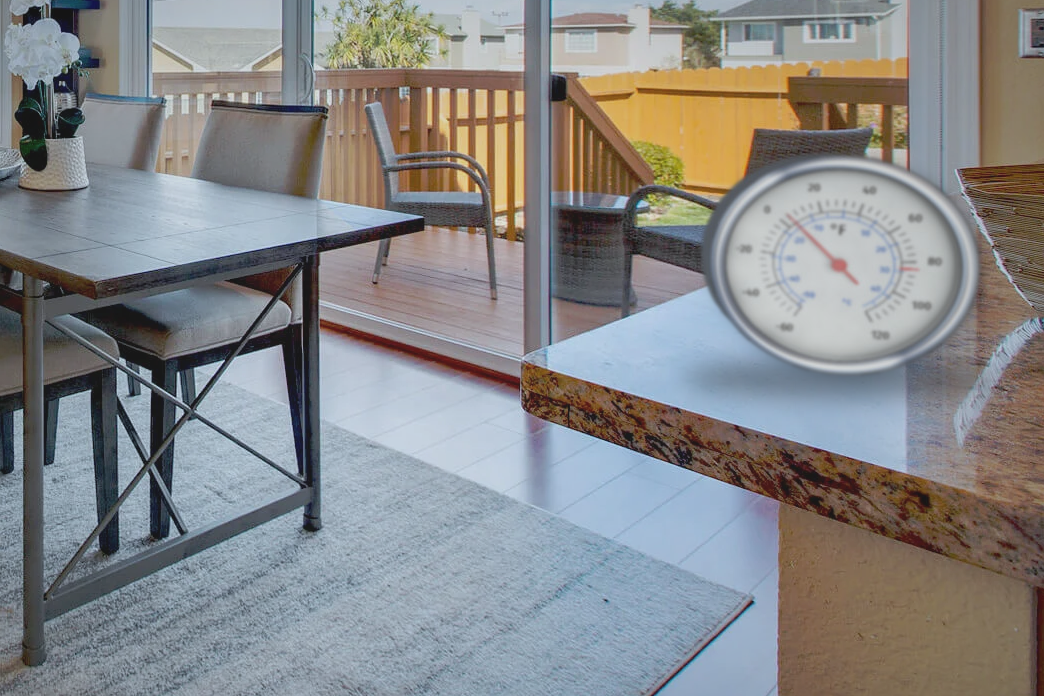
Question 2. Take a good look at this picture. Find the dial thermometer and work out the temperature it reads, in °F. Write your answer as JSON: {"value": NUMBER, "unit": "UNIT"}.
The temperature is {"value": 4, "unit": "°F"}
